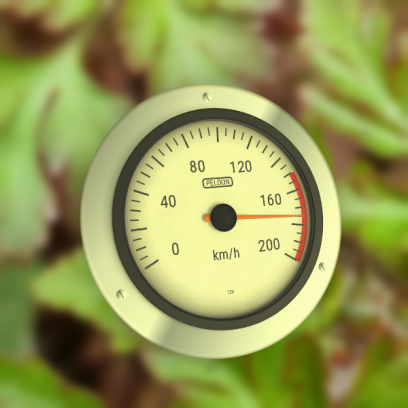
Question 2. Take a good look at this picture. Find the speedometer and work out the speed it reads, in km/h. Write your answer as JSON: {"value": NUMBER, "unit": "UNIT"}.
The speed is {"value": 175, "unit": "km/h"}
